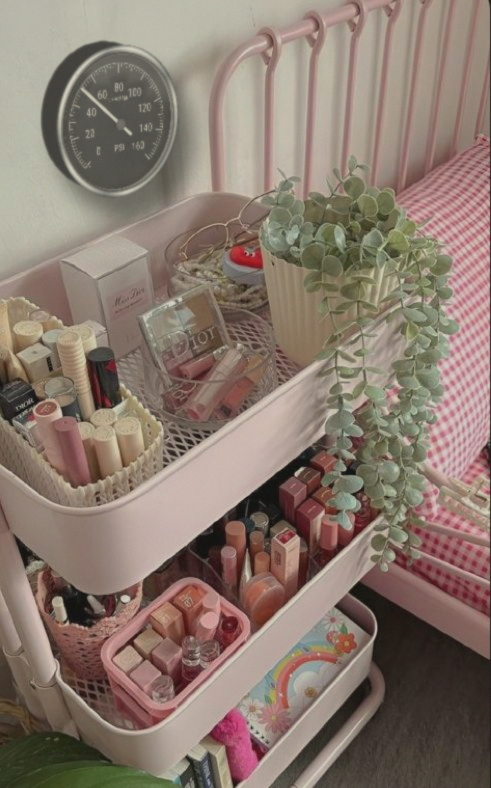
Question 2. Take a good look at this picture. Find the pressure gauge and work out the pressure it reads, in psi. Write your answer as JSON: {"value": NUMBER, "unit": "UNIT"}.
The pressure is {"value": 50, "unit": "psi"}
